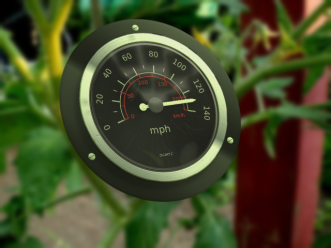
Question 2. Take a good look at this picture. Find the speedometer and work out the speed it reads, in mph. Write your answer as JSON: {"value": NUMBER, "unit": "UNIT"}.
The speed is {"value": 130, "unit": "mph"}
